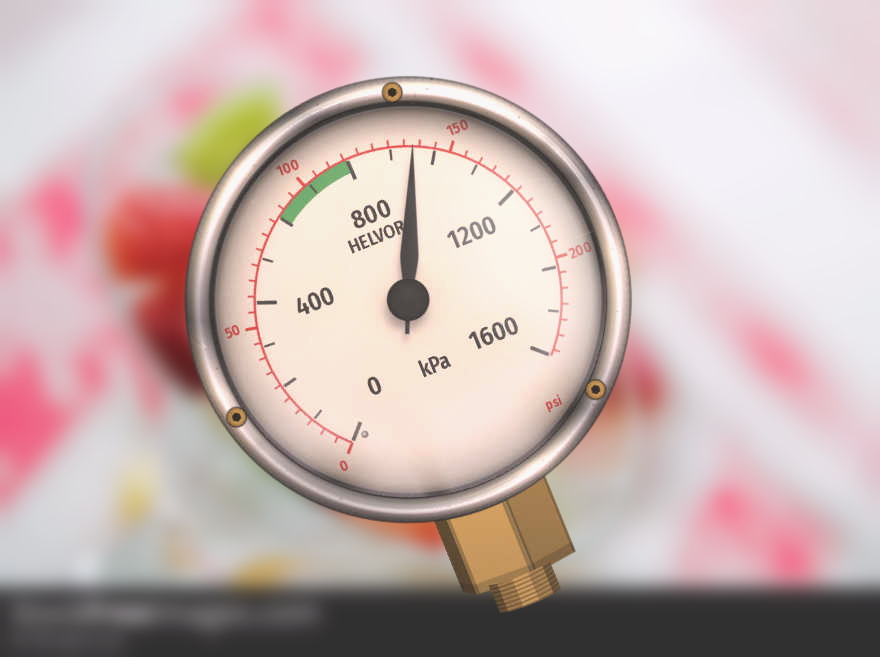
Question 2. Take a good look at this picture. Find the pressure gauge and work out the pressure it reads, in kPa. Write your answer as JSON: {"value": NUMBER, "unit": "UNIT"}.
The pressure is {"value": 950, "unit": "kPa"}
